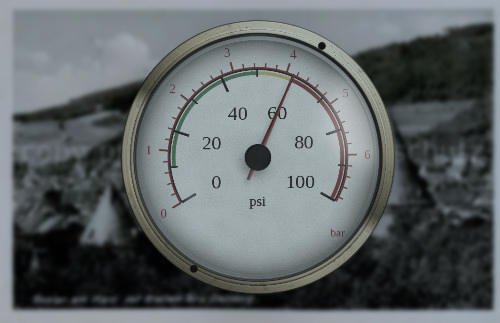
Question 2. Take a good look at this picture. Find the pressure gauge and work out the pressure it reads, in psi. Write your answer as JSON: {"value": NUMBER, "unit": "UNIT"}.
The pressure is {"value": 60, "unit": "psi"}
